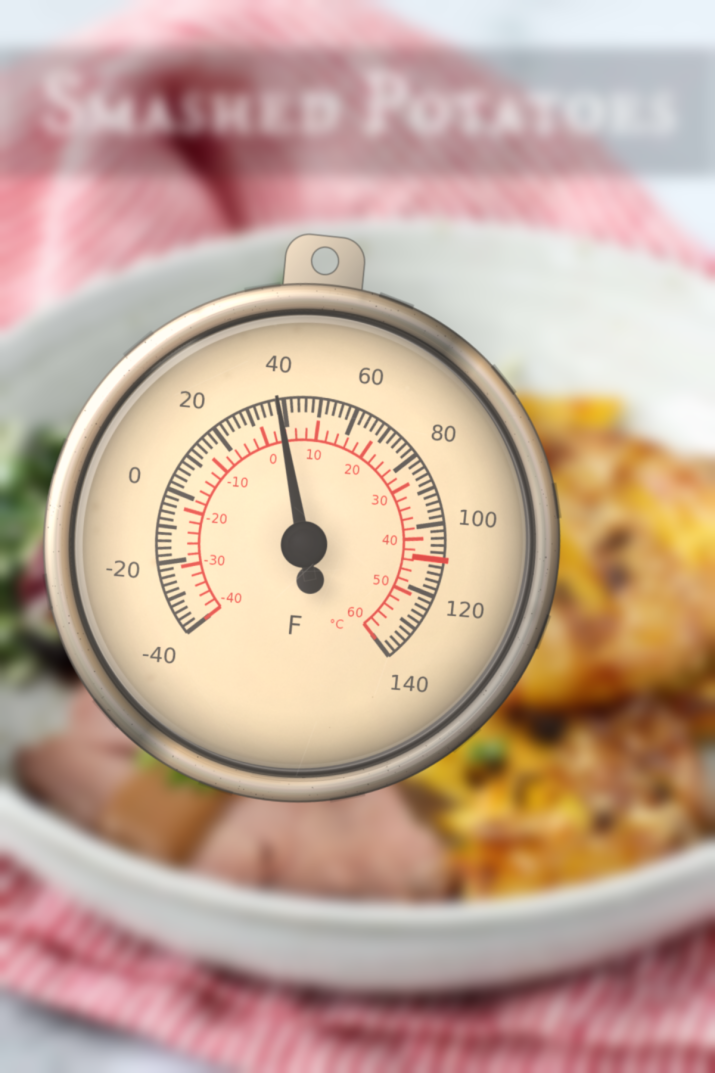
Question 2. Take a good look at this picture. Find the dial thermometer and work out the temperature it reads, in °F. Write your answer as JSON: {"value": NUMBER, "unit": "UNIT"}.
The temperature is {"value": 38, "unit": "°F"}
